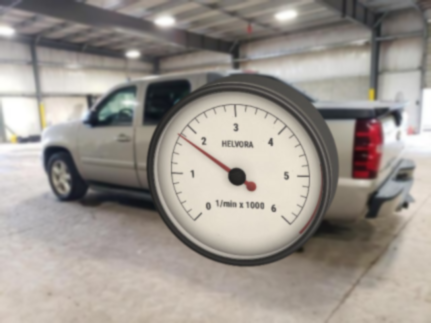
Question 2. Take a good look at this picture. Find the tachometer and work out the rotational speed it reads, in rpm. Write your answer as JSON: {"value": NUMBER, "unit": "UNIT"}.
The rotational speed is {"value": 1800, "unit": "rpm"}
